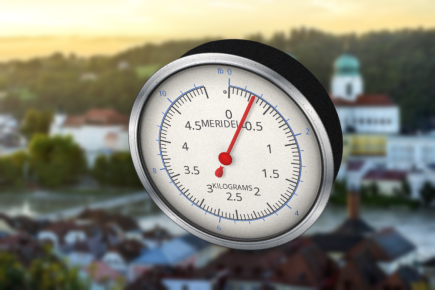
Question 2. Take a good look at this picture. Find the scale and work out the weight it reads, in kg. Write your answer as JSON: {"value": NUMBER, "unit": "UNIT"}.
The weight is {"value": 0.3, "unit": "kg"}
